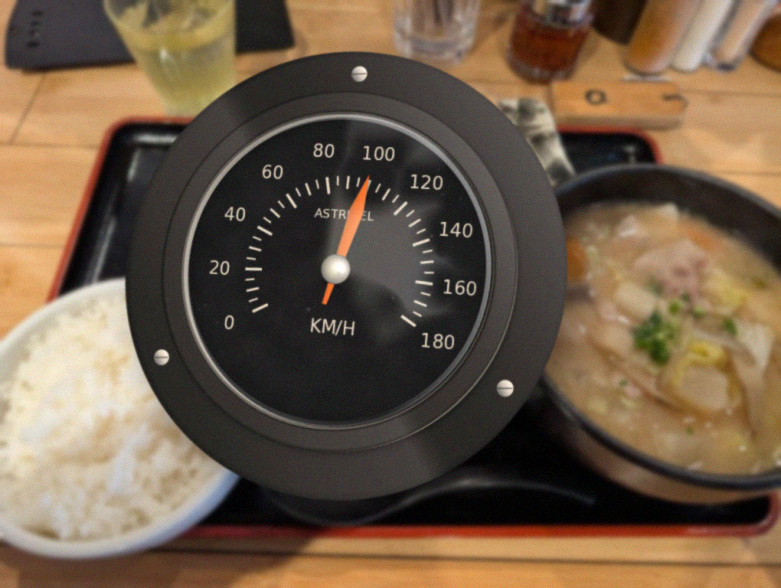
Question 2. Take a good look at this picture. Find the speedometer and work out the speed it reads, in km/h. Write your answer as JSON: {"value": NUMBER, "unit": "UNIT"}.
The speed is {"value": 100, "unit": "km/h"}
